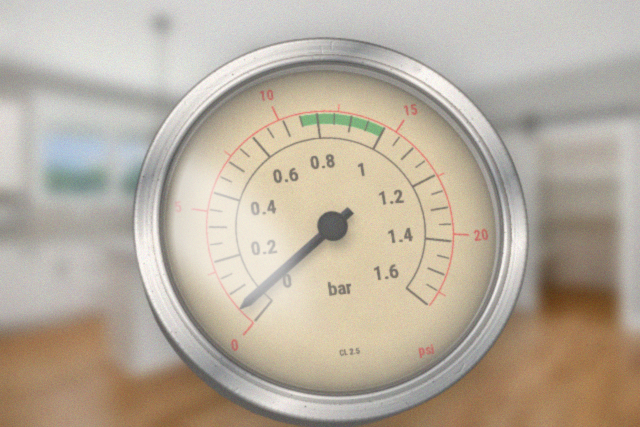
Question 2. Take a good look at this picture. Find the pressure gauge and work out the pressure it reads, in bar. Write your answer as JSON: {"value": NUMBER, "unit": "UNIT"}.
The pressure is {"value": 0.05, "unit": "bar"}
